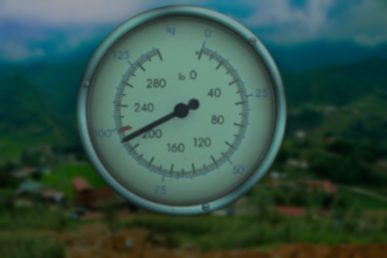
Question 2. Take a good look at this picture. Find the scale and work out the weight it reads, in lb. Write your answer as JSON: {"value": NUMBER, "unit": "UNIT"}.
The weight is {"value": 210, "unit": "lb"}
